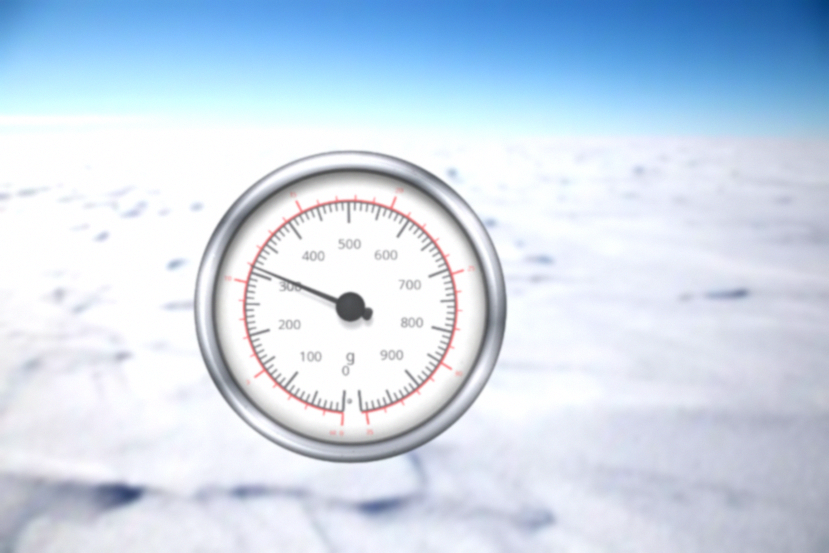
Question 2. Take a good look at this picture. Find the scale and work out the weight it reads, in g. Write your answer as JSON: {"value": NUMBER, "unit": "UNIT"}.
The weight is {"value": 310, "unit": "g"}
